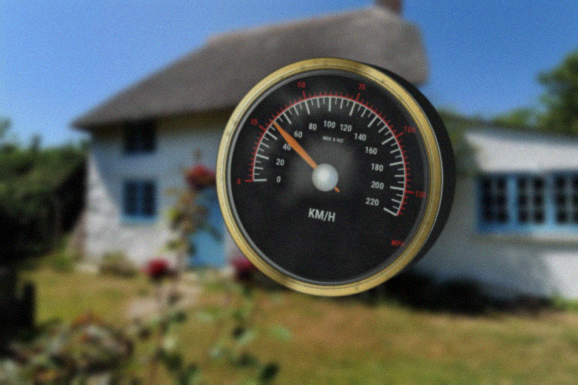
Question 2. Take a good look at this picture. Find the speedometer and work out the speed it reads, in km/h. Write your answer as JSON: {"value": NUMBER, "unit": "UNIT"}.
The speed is {"value": 50, "unit": "km/h"}
